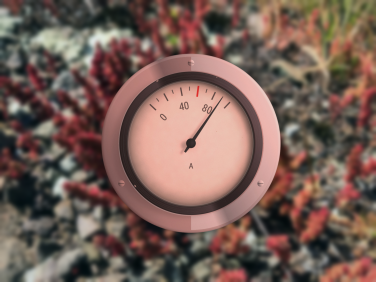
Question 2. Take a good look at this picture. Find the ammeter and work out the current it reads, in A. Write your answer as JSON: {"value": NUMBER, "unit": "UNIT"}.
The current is {"value": 90, "unit": "A"}
